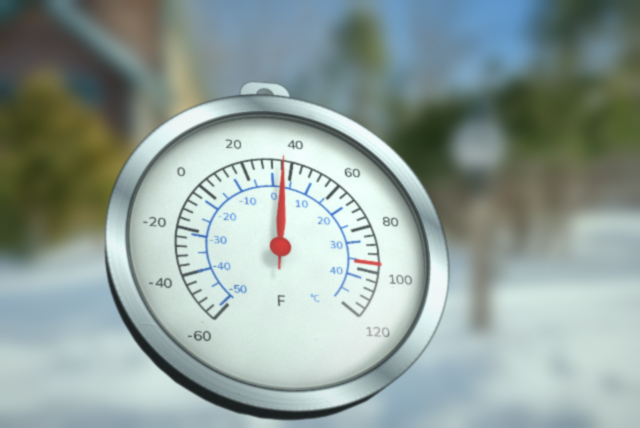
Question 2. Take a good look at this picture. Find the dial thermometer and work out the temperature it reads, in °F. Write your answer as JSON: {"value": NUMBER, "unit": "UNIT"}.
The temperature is {"value": 36, "unit": "°F"}
